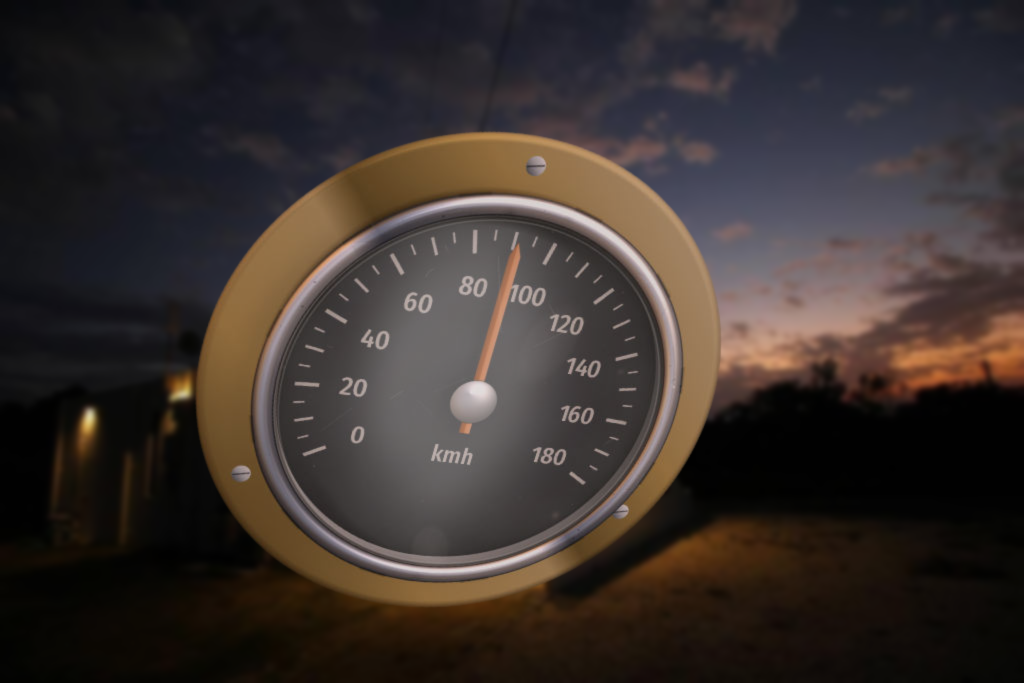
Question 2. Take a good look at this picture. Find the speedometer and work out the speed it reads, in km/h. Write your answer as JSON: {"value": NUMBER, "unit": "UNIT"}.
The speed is {"value": 90, "unit": "km/h"}
